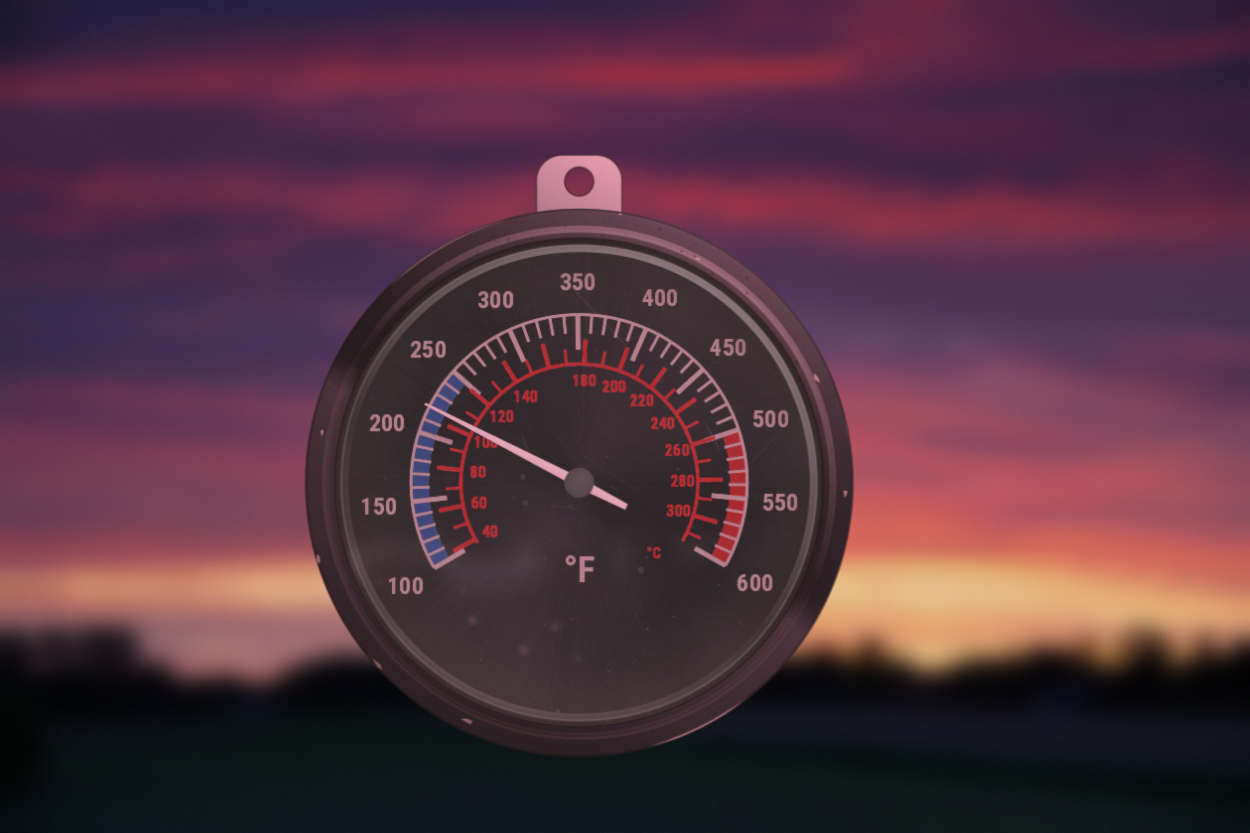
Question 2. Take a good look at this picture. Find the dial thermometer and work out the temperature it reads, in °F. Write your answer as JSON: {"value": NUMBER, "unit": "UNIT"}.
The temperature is {"value": 220, "unit": "°F"}
